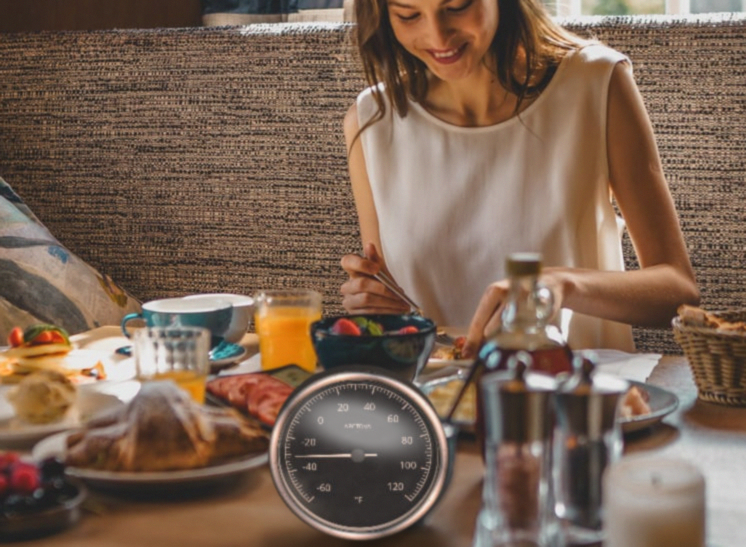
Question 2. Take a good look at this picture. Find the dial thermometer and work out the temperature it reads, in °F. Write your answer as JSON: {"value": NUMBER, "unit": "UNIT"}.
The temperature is {"value": -30, "unit": "°F"}
